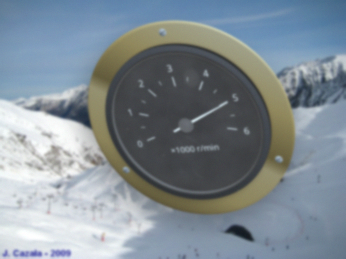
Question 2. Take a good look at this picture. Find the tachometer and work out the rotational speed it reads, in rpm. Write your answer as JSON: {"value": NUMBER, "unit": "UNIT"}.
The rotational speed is {"value": 5000, "unit": "rpm"}
